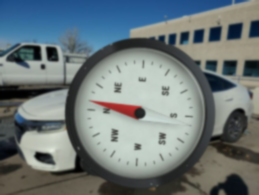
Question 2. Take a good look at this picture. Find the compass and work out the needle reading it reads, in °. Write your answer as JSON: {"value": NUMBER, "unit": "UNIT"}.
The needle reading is {"value": 10, "unit": "°"}
